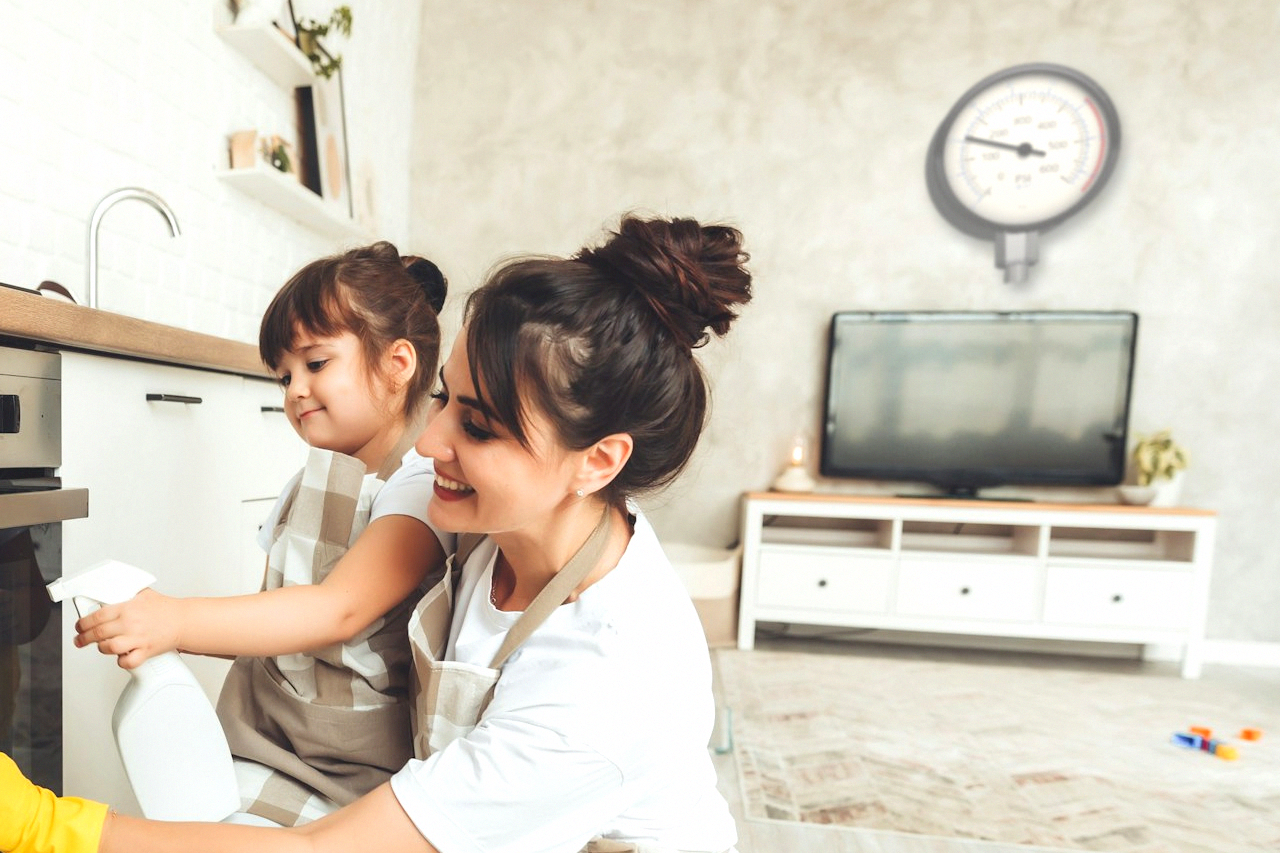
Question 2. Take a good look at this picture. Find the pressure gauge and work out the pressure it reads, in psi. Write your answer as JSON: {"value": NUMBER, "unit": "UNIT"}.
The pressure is {"value": 150, "unit": "psi"}
